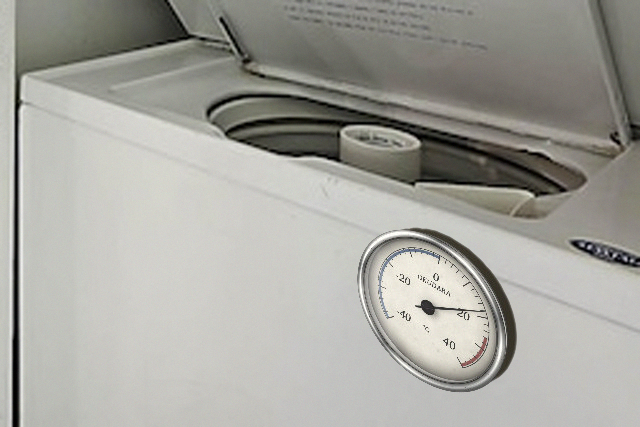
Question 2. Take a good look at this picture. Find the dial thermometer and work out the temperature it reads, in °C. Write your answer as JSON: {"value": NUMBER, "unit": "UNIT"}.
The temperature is {"value": 18, "unit": "°C"}
